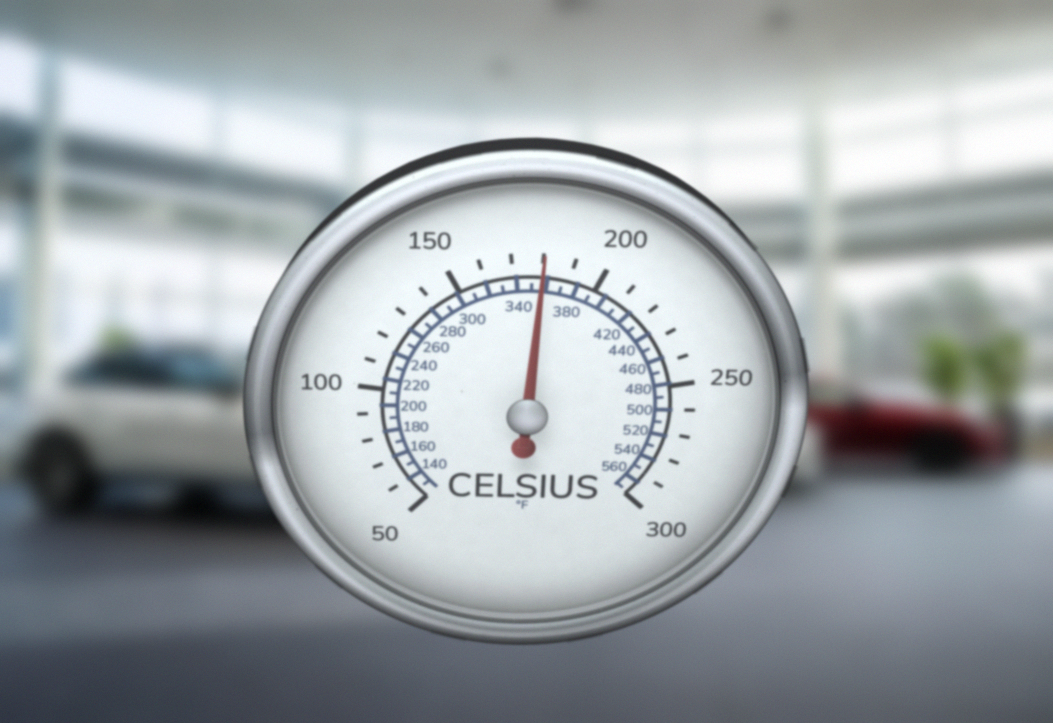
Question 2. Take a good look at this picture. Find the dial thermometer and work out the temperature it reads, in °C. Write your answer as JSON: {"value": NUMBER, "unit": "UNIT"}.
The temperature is {"value": 180, "unit": "°C"}
